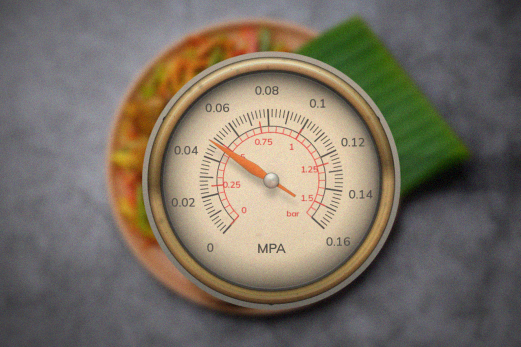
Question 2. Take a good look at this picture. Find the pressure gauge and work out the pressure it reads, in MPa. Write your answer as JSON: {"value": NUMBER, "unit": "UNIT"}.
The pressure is {"value": 0.048, "unit": "MPa"}
